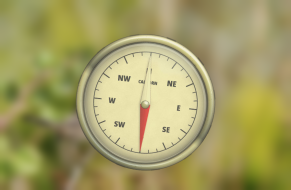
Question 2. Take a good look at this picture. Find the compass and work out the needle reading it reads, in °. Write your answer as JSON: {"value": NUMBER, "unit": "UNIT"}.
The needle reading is {"value": 180, "unit": "°"}
